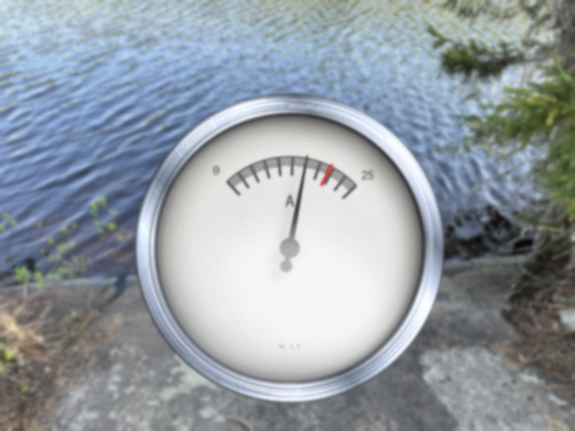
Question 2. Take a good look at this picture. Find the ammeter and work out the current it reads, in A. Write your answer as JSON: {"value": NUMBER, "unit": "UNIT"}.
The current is {"value": 15, "unit": "A"}
